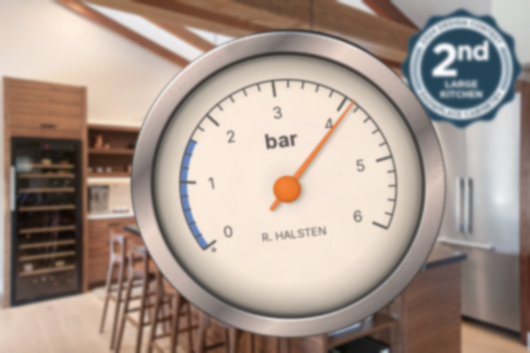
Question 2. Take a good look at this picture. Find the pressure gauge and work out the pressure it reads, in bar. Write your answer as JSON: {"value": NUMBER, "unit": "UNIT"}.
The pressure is {"value": 4.1, "unit": "bar"}
